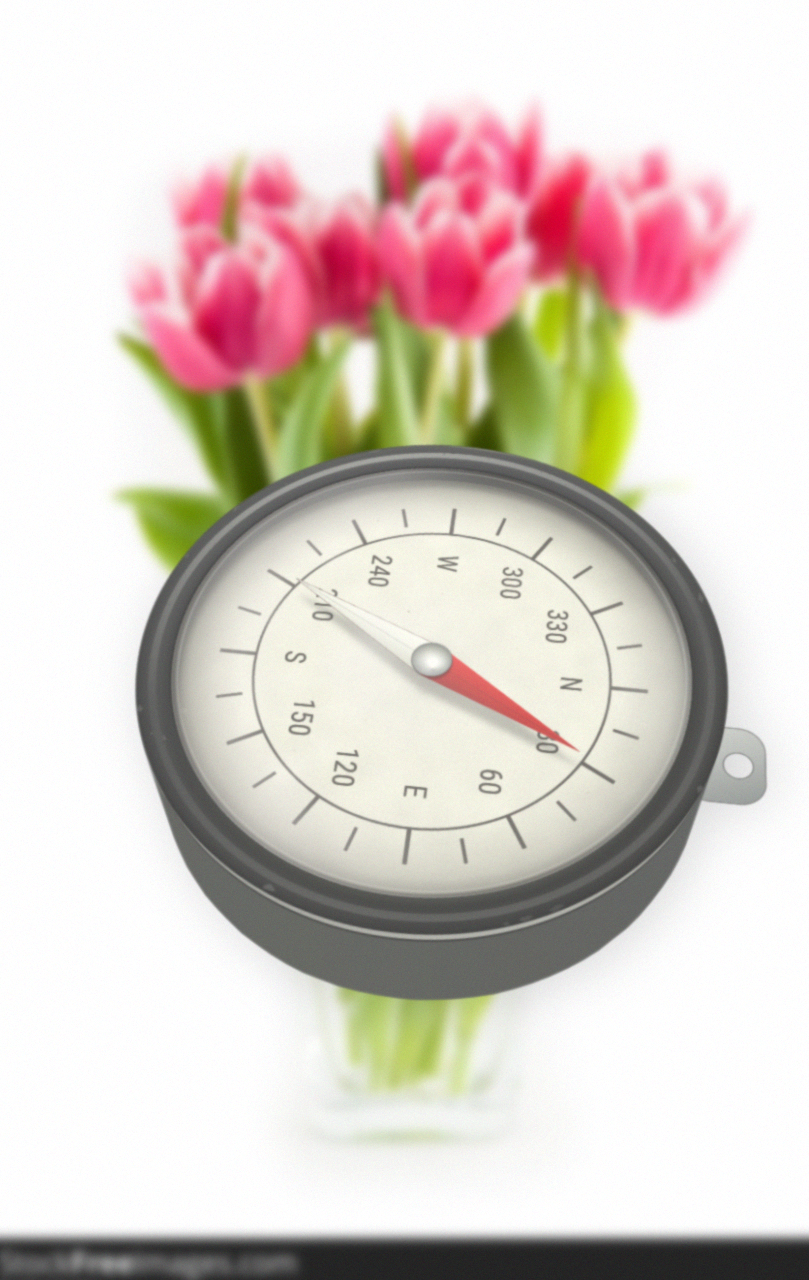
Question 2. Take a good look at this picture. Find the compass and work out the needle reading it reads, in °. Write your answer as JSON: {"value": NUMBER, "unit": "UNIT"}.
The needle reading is {"value": 30, "unit": "°"}
